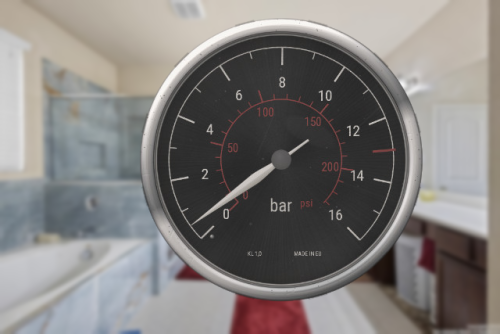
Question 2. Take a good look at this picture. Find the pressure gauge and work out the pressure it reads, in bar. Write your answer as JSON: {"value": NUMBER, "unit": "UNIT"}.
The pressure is {"value": 0.5, "unit": "bar"}
